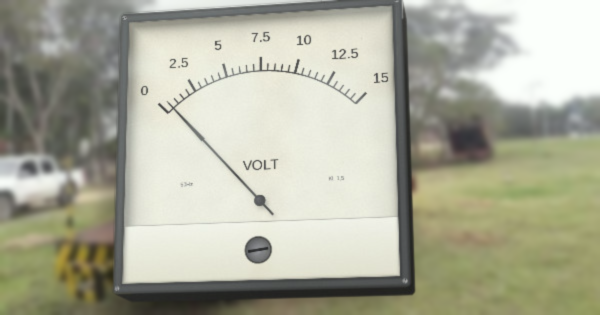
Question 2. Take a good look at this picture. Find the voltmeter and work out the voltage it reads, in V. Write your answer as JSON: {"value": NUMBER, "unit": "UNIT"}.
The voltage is {"value": 0.5, "unit": "V"}
